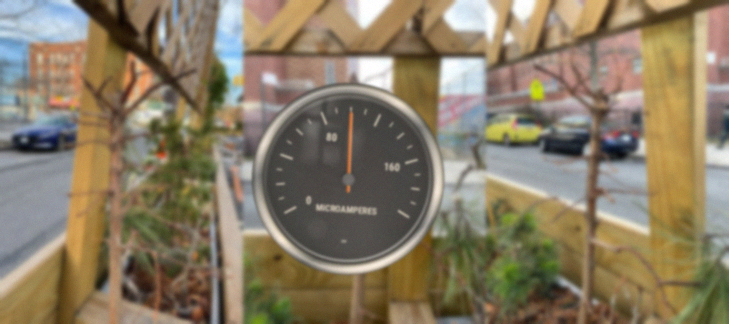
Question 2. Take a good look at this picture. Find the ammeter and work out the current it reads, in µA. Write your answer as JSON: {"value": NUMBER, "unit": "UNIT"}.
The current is {"value": 100, "unit": "µA"}
